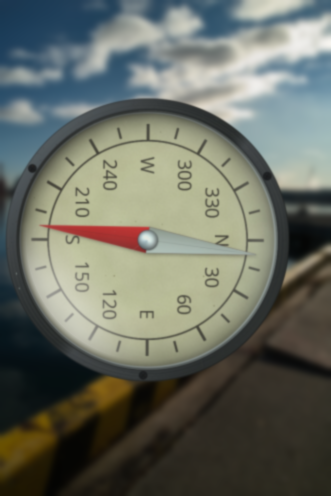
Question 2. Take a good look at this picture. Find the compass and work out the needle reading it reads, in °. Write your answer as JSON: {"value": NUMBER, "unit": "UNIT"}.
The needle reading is {"value": 187.5, "unit": "°"}
